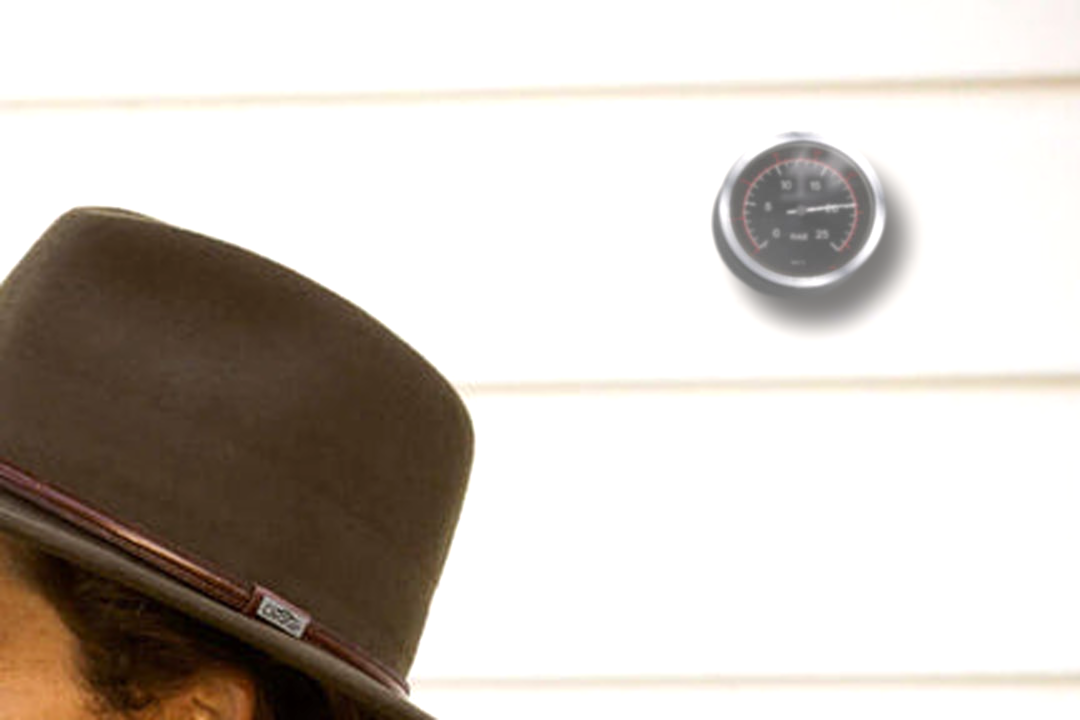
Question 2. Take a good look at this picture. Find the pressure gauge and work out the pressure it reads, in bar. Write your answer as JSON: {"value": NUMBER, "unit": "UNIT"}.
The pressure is {"value": 20, "unit": "bar"}
